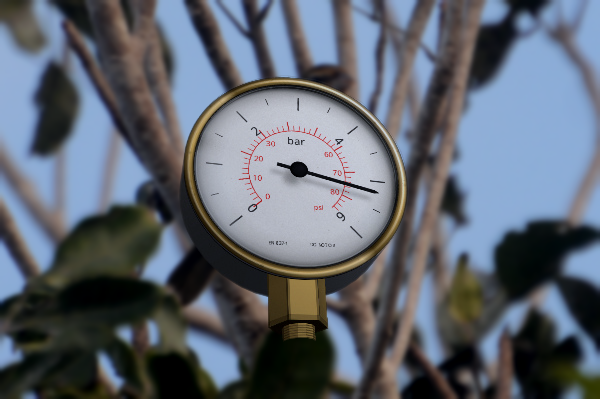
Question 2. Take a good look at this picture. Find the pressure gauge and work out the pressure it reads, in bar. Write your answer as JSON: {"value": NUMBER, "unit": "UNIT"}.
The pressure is {"value": 5.25, "unit": "bar"}
